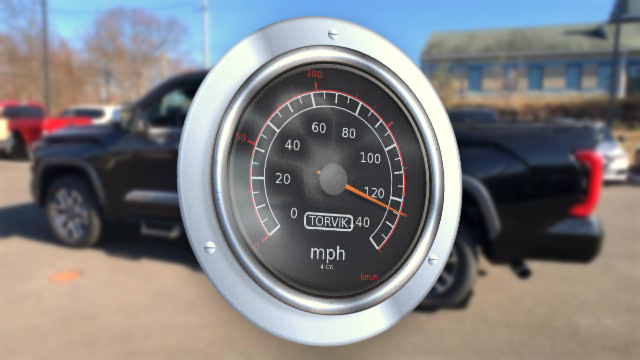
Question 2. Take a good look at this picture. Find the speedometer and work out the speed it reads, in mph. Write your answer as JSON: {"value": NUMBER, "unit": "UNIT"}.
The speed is {"value": 125, "unit": "mph"}
